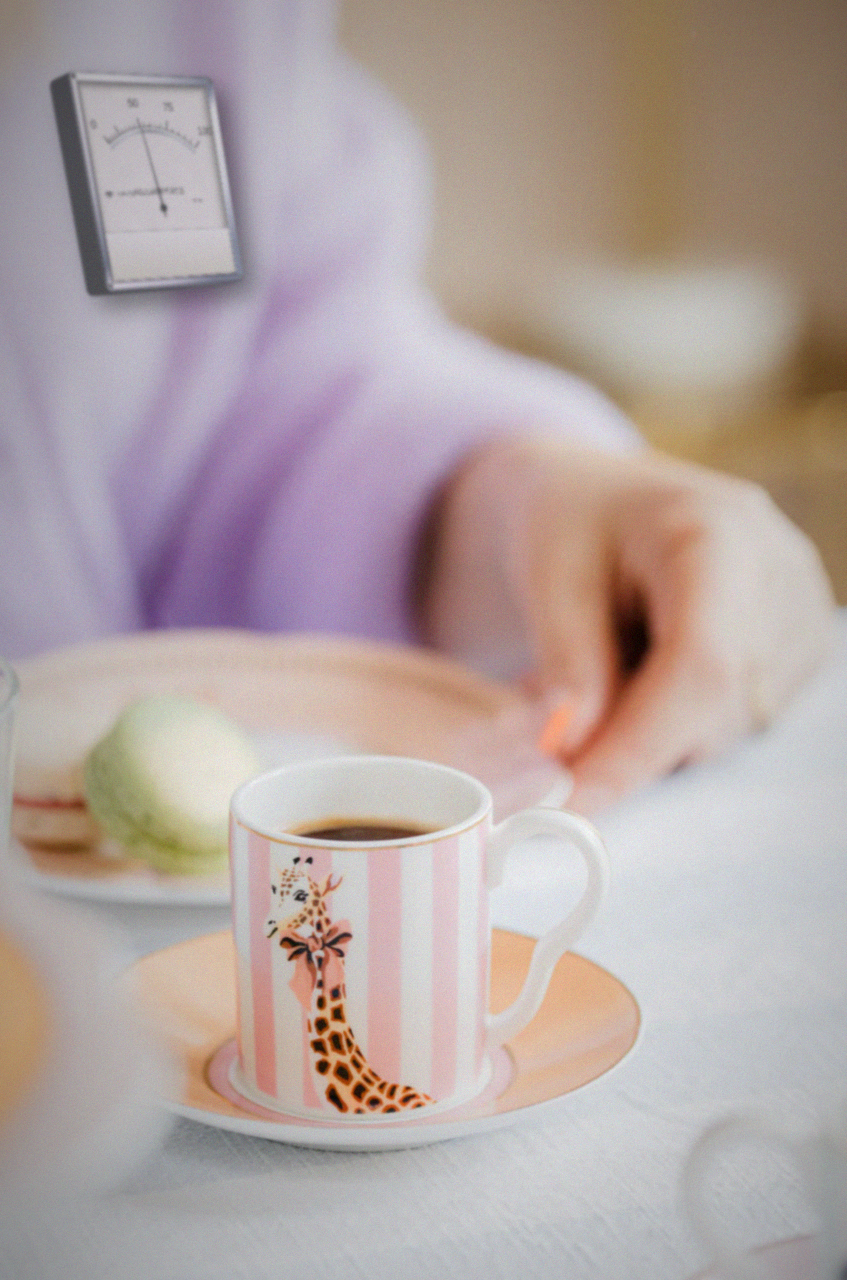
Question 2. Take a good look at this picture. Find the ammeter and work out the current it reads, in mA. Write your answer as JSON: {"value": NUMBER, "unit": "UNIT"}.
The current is {"value": 50, "unit": "mA"}
